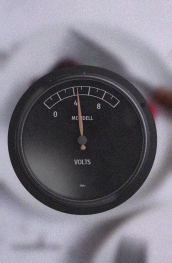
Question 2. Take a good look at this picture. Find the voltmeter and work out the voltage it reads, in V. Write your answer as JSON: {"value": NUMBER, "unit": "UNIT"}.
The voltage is {"value": 4.5, "unit": "V"}
